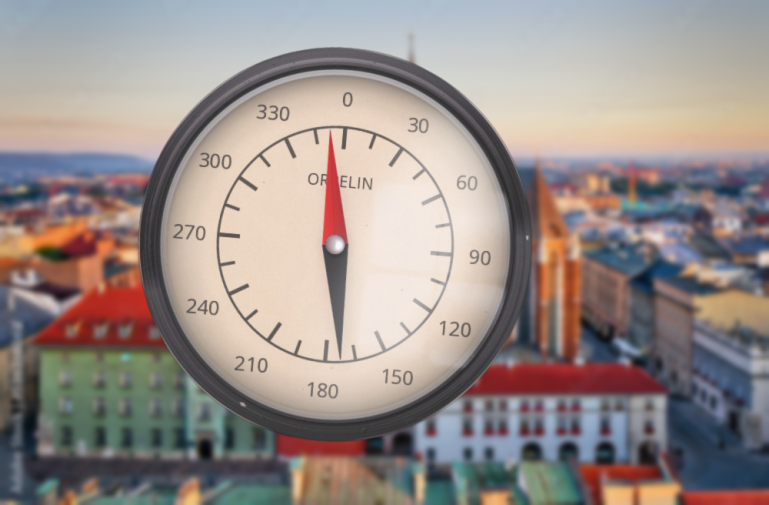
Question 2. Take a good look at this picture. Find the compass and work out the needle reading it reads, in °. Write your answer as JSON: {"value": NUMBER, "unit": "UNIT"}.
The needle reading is {"value": 352.5, "unit": "°"}
